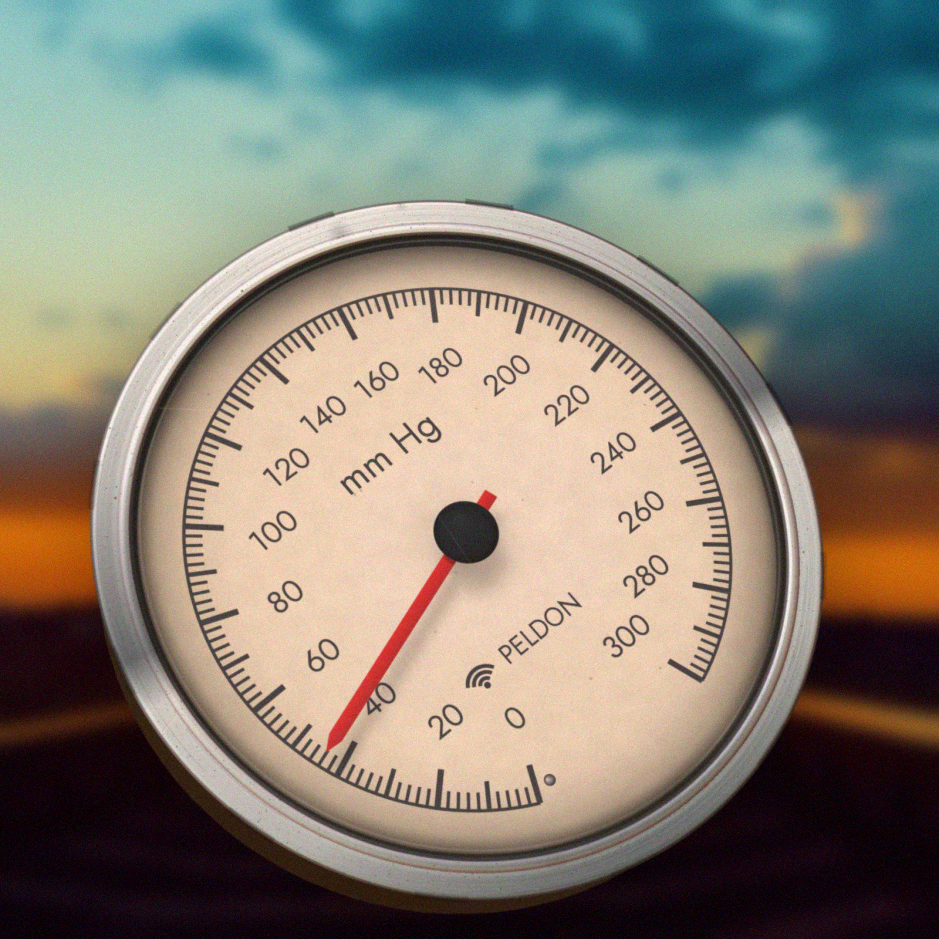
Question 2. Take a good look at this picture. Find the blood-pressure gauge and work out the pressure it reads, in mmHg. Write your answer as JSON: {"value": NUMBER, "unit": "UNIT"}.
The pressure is {"value": 44, "unit": "mmHg"}
